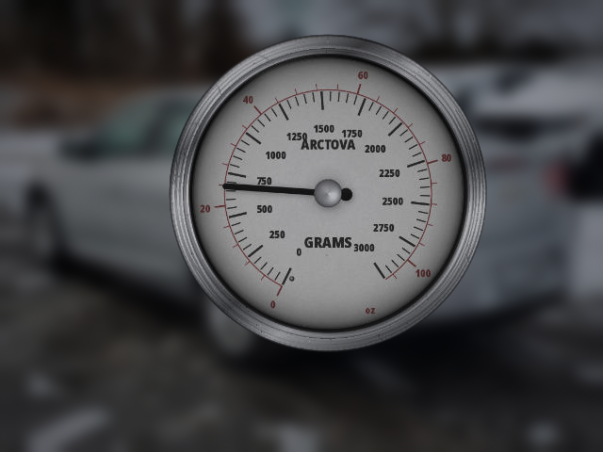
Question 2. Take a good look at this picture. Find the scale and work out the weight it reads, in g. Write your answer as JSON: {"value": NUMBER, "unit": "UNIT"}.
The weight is {"value": 675, "unit": "g"}
